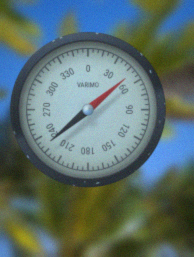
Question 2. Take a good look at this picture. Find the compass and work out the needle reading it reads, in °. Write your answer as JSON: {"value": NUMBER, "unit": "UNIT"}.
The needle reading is {"value": 50, "unit": "°"}
